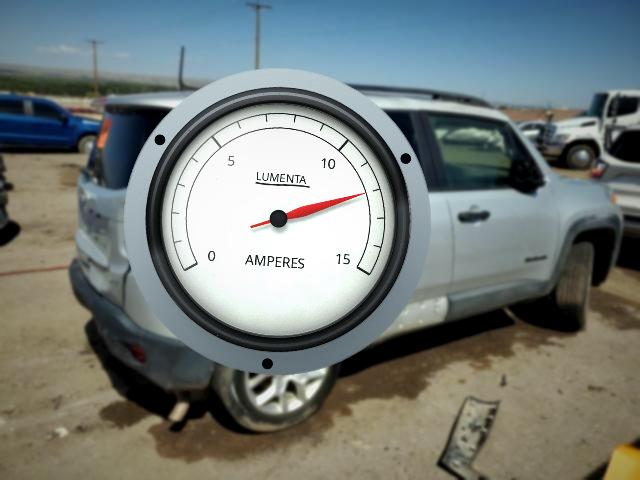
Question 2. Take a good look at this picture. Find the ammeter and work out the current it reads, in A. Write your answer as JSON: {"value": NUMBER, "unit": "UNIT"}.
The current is {"value": 12, "unit": "A"}
